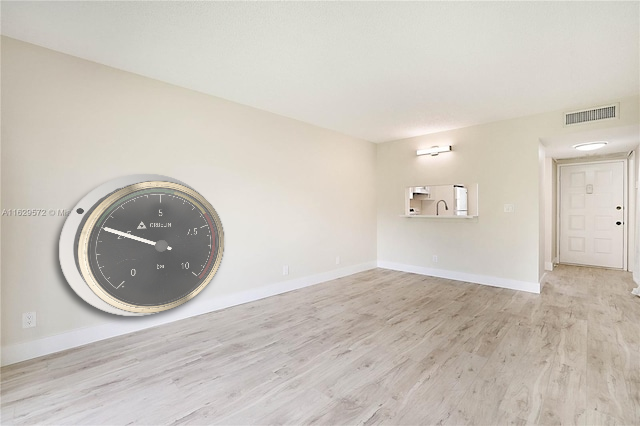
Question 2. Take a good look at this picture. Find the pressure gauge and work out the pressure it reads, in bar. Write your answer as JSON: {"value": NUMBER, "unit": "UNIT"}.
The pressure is {"value": 2.5, "unit": "bar"}
